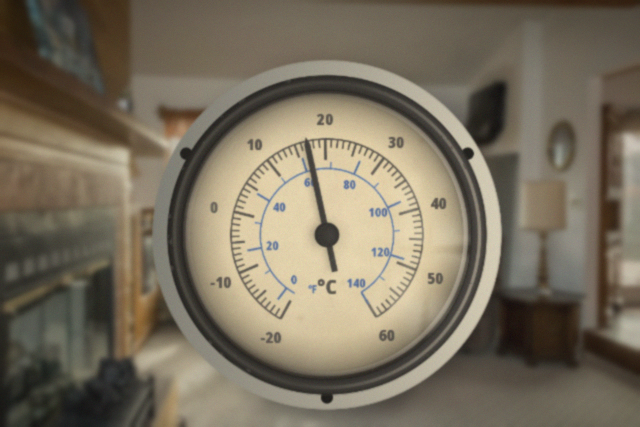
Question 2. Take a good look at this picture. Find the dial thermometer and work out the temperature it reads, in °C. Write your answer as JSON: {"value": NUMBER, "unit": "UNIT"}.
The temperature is {"value": 17, "unit": "°C"}
